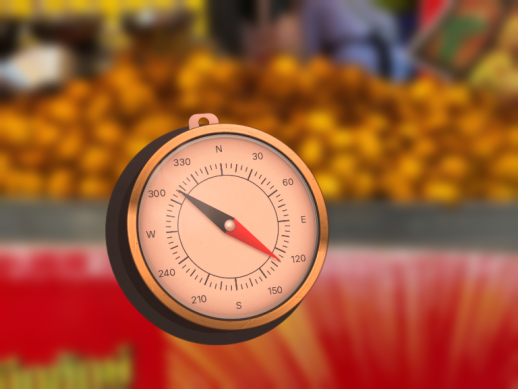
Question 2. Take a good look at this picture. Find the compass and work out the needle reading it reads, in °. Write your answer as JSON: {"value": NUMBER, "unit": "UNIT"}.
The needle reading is {"value": 130, "unit": "°"}
